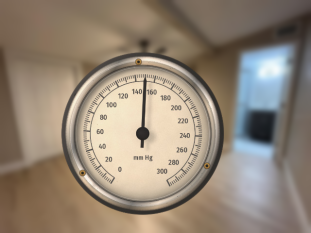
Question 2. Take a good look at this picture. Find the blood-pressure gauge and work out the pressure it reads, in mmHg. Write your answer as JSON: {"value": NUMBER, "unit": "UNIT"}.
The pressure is {"value": 150, "unit": "mmHg"}
